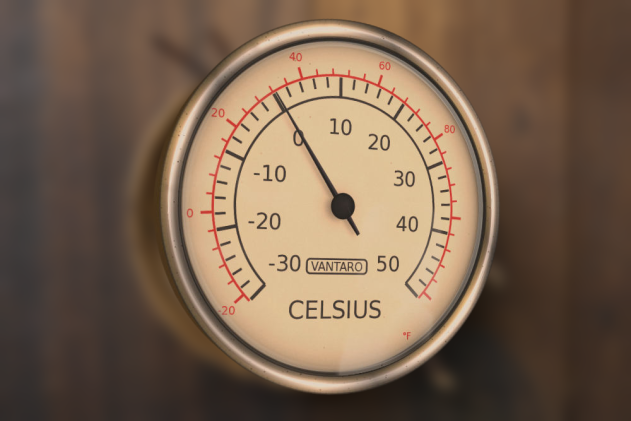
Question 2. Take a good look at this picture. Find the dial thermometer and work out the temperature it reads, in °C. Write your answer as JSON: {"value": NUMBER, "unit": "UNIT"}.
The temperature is {"value": 0, "unit": "°C"}
